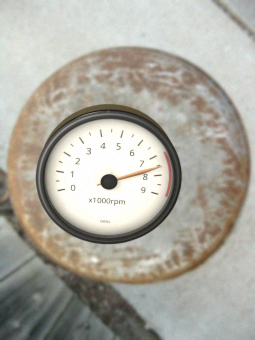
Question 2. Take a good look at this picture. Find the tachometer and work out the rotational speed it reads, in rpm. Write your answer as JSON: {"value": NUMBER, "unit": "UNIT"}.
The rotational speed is {"value": 7500, "unit": "rpm"}
